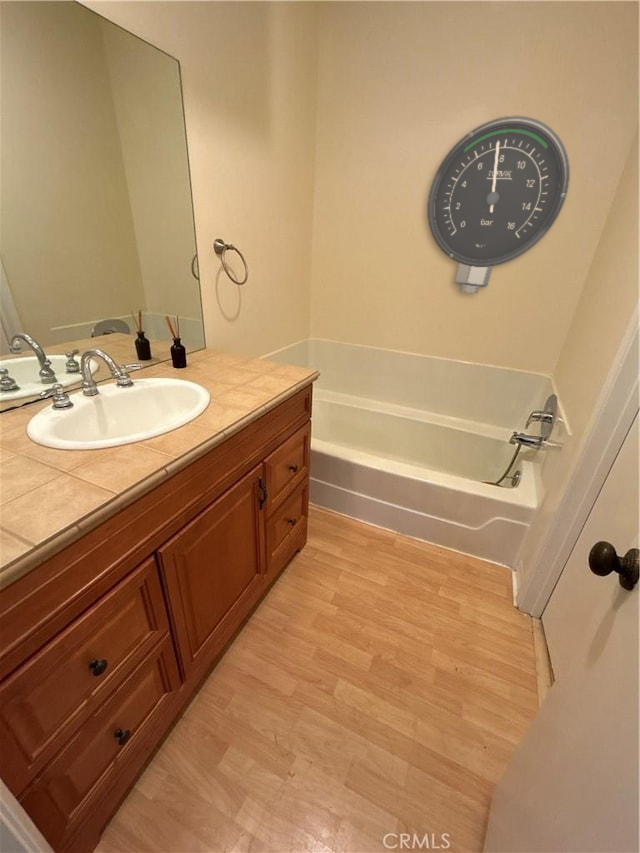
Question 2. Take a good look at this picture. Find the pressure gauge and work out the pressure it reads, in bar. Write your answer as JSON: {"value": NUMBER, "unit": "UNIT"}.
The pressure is {"value": 7.5, "unit": "bar"}
